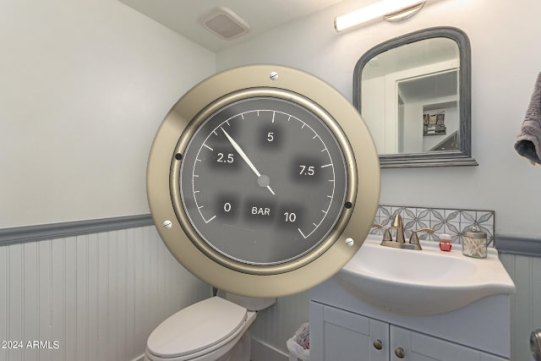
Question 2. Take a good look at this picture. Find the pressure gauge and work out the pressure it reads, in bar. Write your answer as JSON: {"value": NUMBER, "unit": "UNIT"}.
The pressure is {"value": 3.25, "unit": "bar"}
